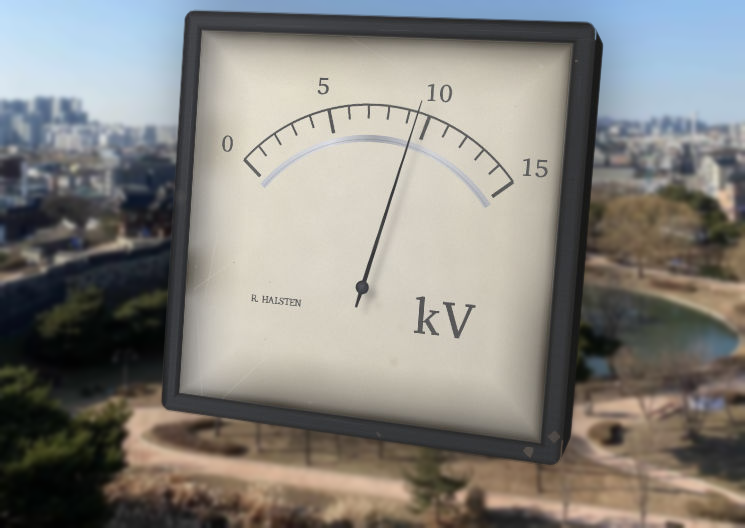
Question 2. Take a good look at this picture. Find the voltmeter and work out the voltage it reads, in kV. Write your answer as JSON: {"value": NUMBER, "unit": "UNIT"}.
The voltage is {"value": 9.5, "unit": "kV"}
